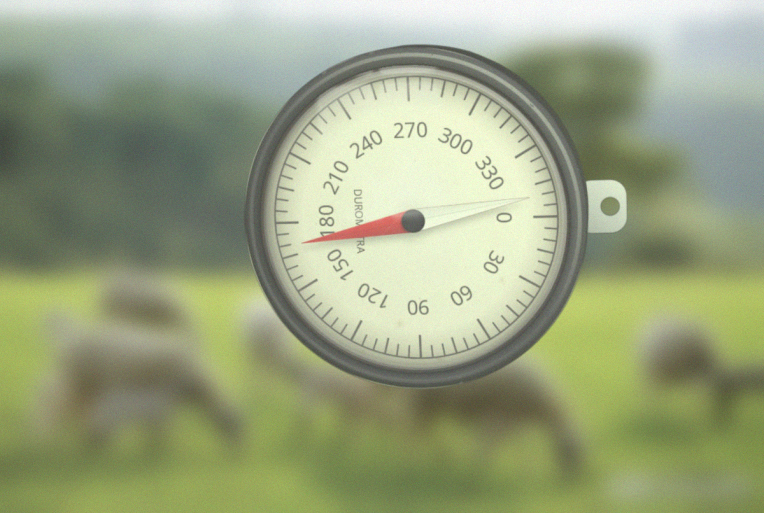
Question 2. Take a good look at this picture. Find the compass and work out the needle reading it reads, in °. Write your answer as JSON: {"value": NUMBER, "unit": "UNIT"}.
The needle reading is {"value": 170, "unit": "°"}
